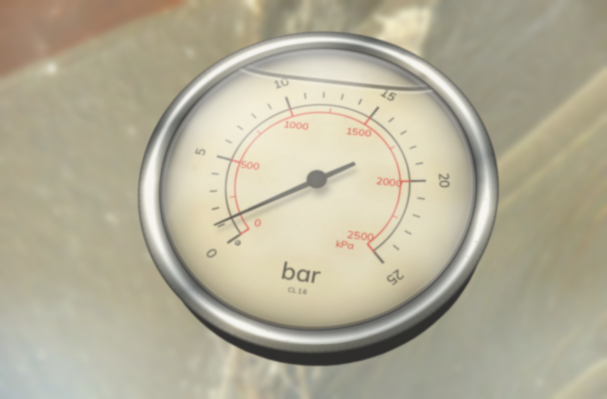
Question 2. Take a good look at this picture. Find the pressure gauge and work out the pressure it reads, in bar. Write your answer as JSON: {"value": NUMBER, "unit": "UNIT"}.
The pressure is {"value": 1, "unit": "bar"}
